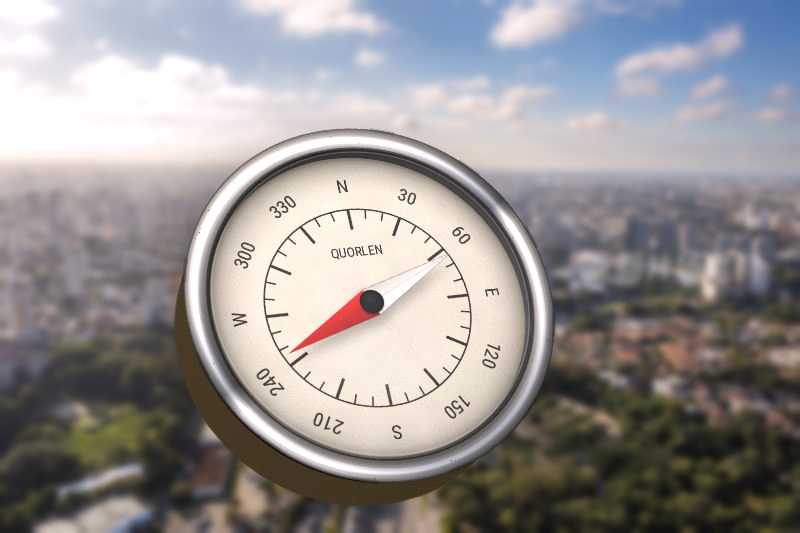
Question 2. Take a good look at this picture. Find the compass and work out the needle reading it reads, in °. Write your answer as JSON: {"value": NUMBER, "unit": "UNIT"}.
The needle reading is {"value": 245, "unit": "°"}
